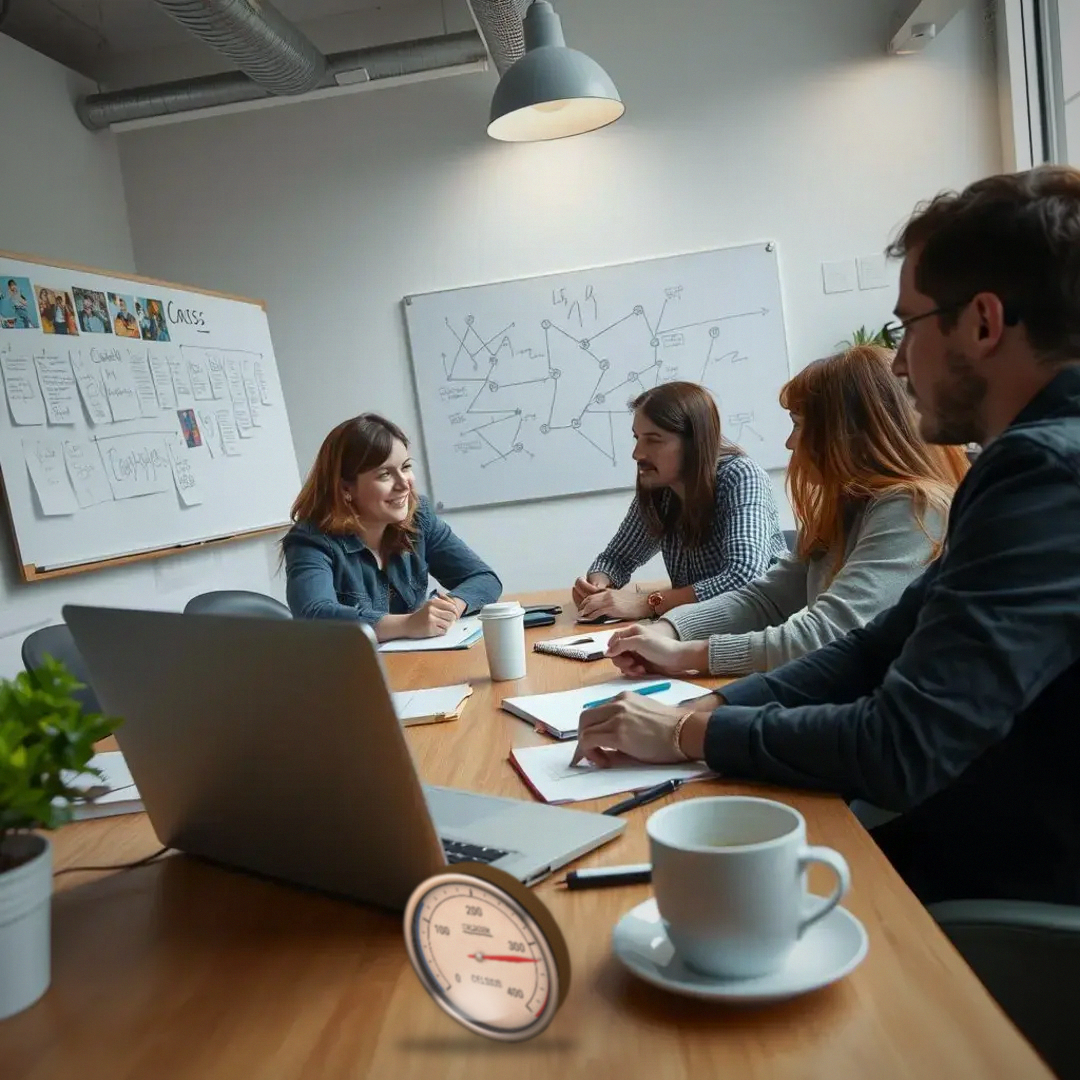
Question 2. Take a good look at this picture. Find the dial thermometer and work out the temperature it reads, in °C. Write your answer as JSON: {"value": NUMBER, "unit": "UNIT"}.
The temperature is {"value": 320, "unit": "°C"}
